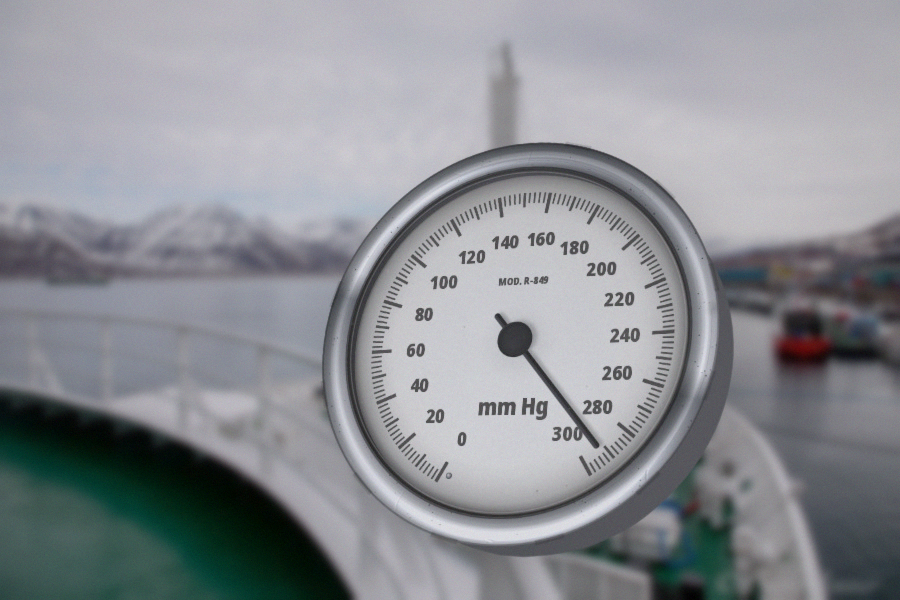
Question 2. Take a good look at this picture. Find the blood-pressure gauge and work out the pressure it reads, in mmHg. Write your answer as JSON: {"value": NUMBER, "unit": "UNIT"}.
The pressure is {"value": 292, "unit": "mmHg"}
